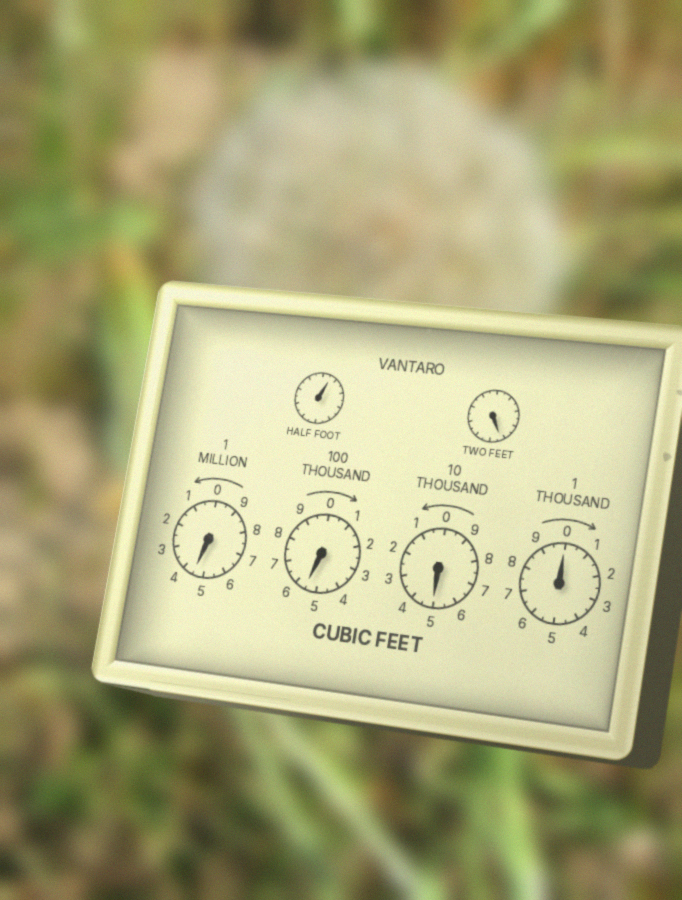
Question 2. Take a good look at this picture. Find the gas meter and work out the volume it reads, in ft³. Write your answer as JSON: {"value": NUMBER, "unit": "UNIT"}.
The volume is {"value": 455000, "unit": "ft³"}
